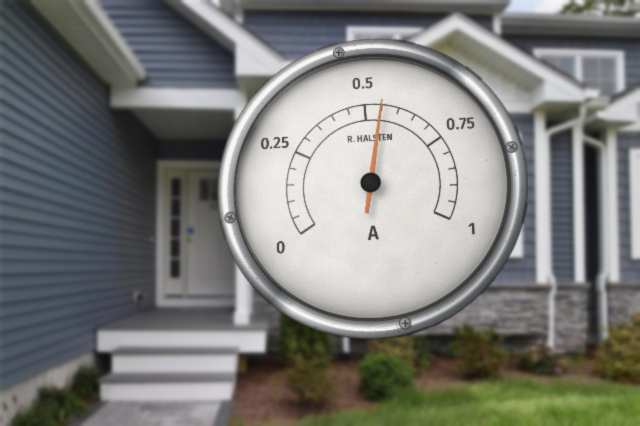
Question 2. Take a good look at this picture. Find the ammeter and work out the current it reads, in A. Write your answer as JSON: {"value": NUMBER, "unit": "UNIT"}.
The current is {"value": 0.55, "unit": "A"}
